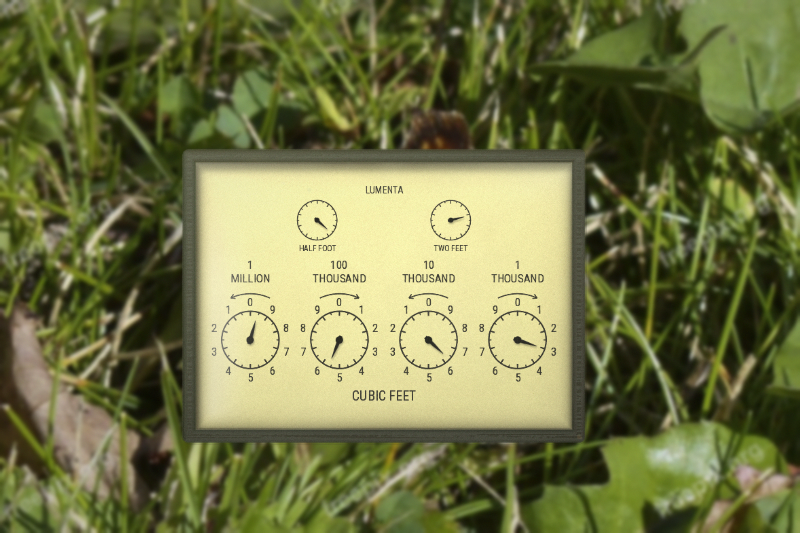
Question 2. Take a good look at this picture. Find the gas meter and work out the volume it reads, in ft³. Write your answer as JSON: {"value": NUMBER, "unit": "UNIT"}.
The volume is {"value": 956300, "unit": "ft³"}
